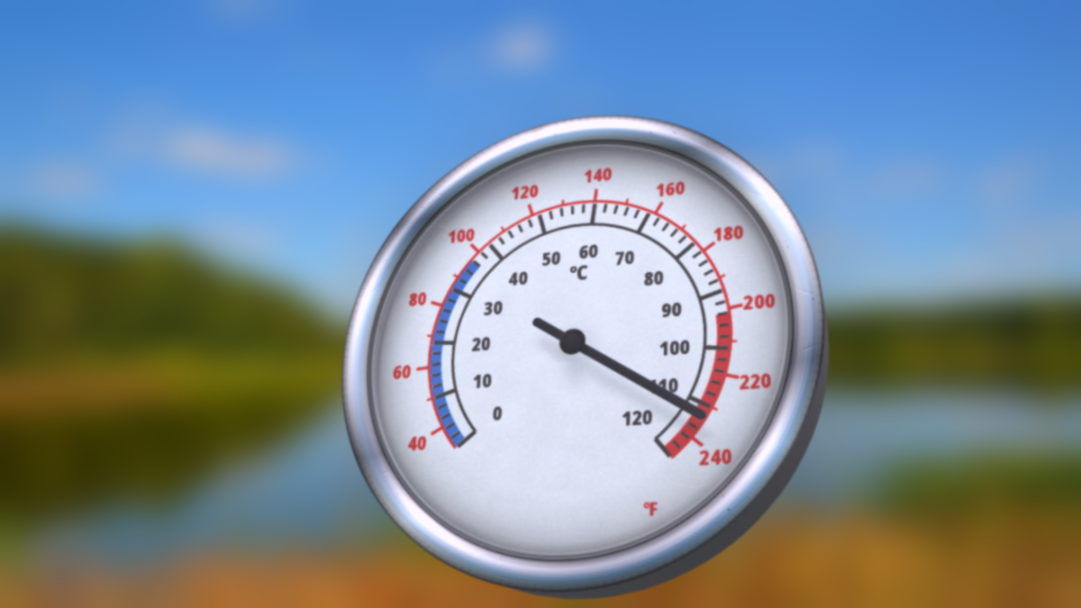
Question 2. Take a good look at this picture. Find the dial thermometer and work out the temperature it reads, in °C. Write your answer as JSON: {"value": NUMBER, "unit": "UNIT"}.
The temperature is {"value": 112, "unit": "°C"}
